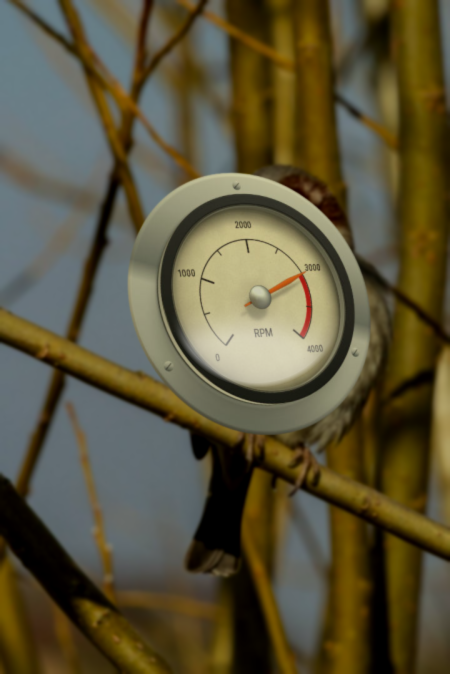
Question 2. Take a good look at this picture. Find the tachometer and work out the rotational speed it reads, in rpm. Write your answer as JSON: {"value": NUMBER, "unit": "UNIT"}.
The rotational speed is {"value": 3000, "unit": "rpm"}
